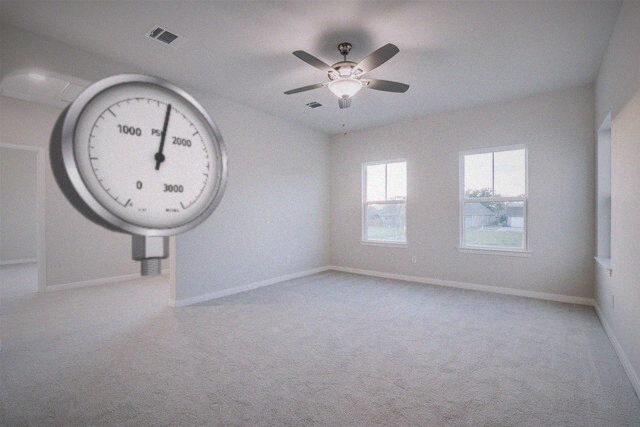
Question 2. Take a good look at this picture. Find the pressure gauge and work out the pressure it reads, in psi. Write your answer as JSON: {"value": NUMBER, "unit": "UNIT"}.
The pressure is {"value": 1600, "unit": "psi"}
